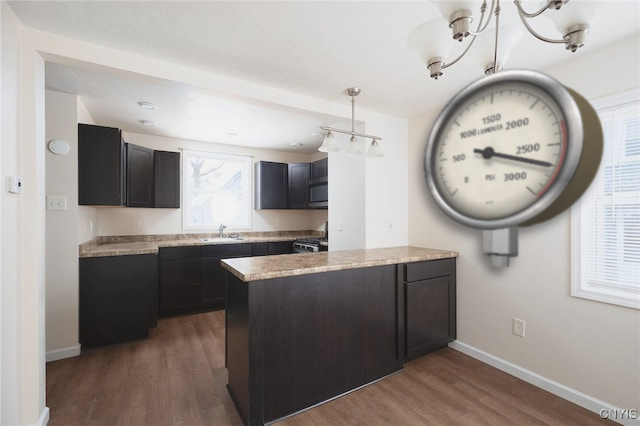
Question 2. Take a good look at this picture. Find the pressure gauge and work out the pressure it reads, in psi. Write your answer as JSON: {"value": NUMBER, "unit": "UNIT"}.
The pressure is {"value": 2700, "unit": "psi"}
